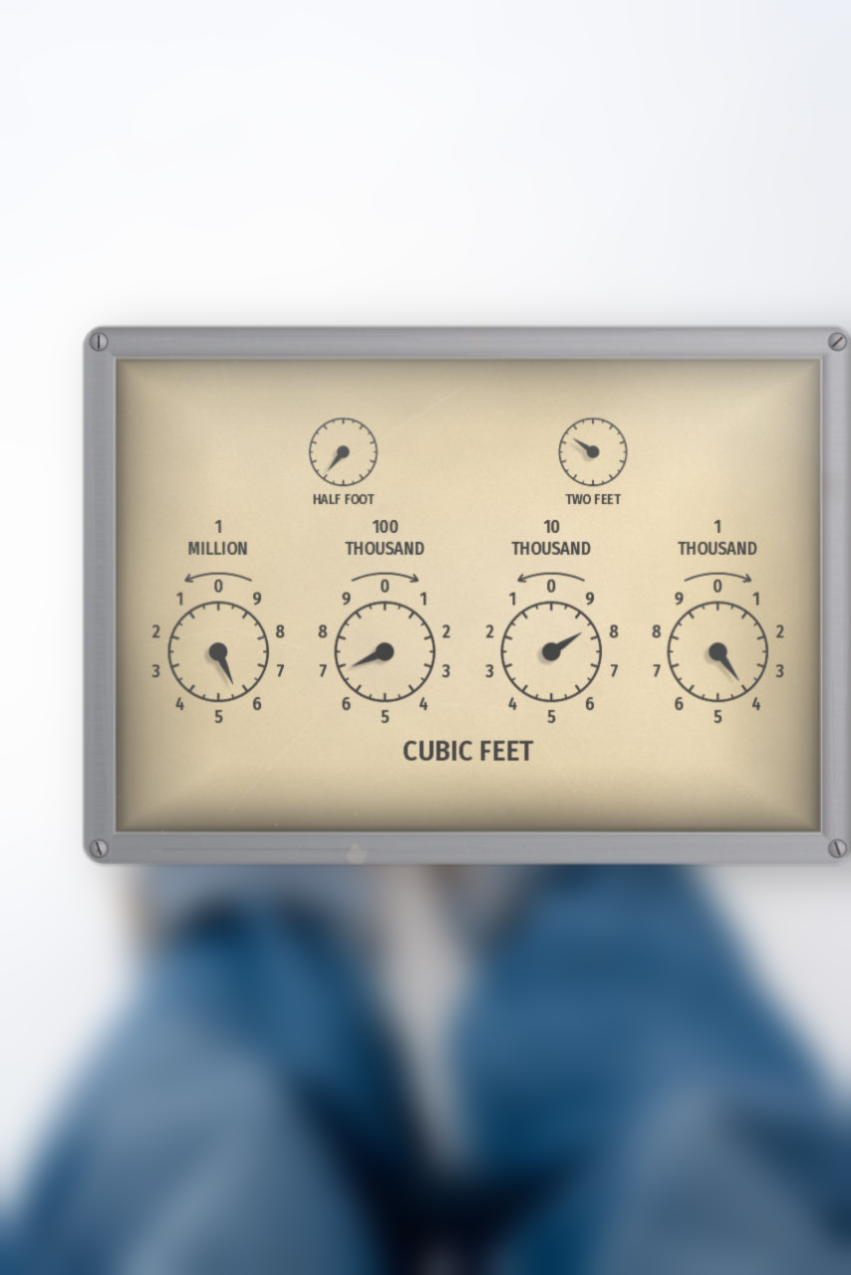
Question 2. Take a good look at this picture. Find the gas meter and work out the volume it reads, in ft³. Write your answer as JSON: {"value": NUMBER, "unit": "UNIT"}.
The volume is {"value": 568400, "unit": "ft³"}
